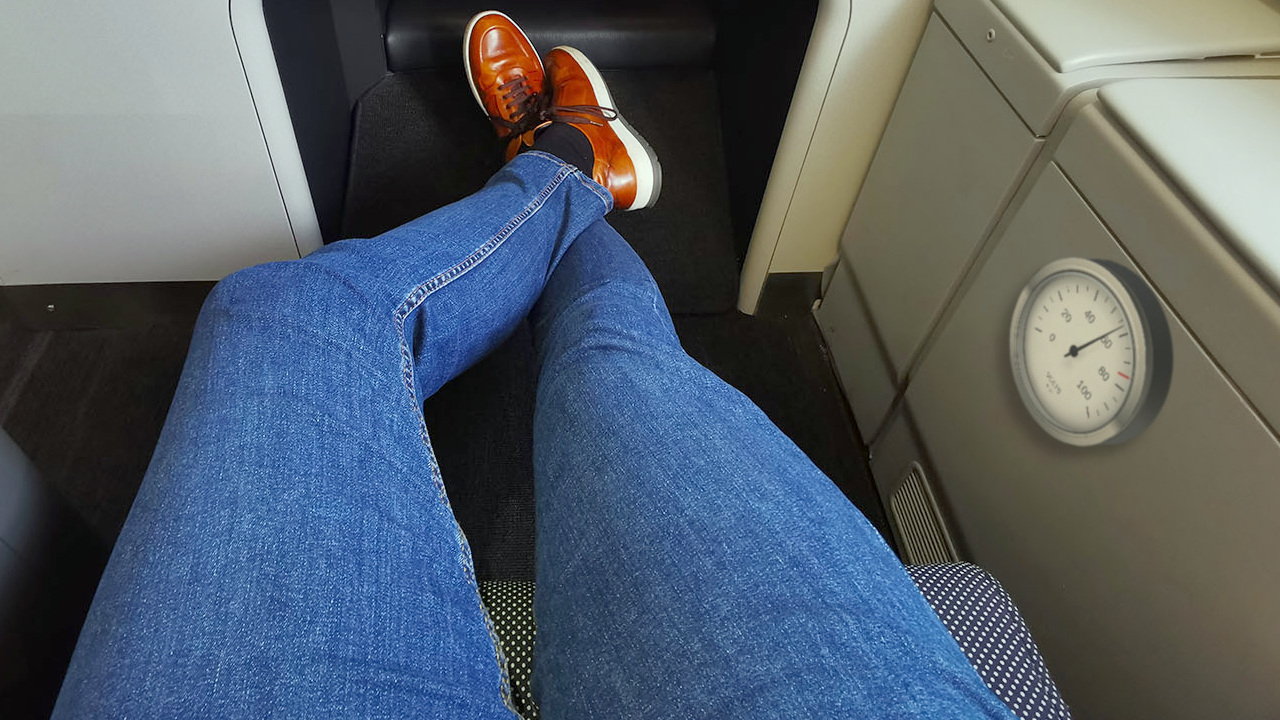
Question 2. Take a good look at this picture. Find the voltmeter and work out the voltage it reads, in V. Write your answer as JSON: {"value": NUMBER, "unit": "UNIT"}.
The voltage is {"value": 57.5, "unit": "V"}
